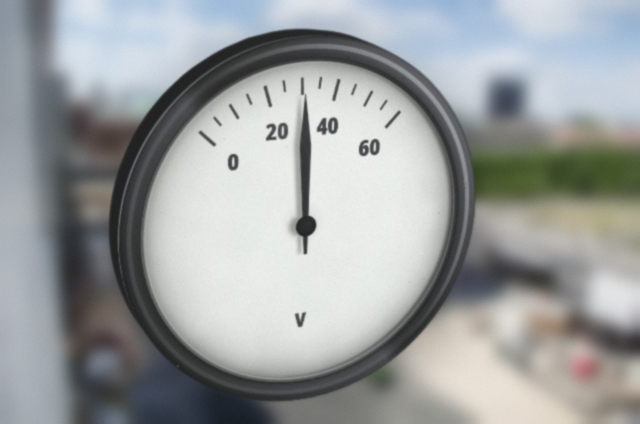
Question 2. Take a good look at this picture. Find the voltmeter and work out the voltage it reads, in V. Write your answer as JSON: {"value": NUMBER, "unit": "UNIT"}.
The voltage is {"value": 30, "unit": "V"}
